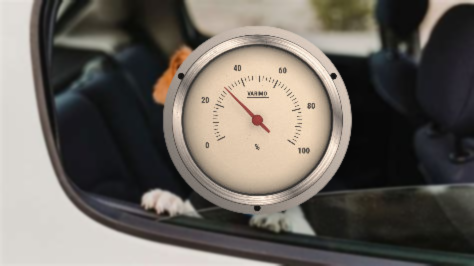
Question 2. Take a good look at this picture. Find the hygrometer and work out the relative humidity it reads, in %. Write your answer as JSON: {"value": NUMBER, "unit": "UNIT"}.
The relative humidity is {"value": 30, "unit": "%"}
